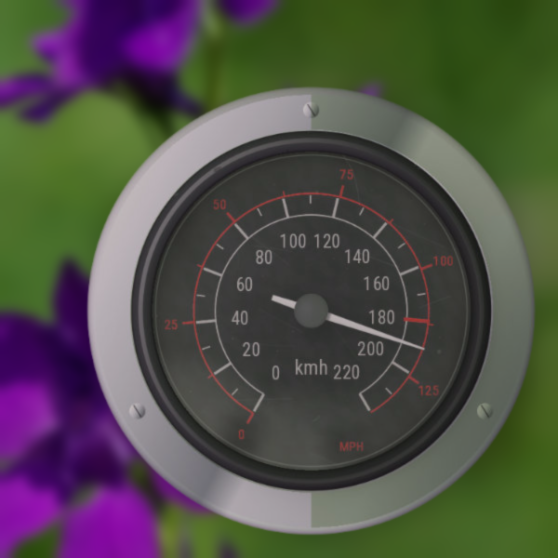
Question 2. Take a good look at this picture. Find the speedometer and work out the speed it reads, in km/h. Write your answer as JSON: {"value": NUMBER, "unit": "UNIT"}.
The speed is {"value": 190, "unit": "km/h"}
